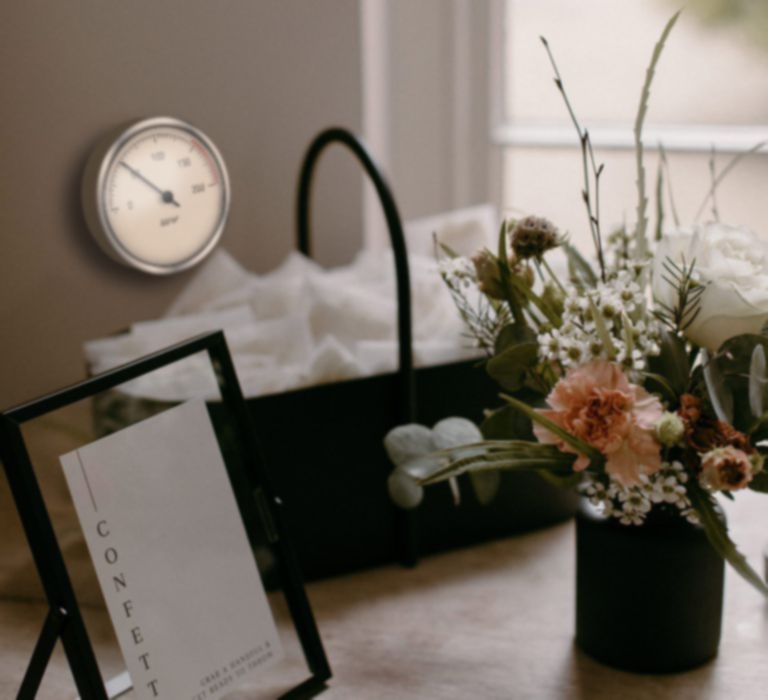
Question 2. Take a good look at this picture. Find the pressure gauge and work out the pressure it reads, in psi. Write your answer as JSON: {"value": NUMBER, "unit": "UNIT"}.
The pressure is {"value": 50, "unit": "psi"}
